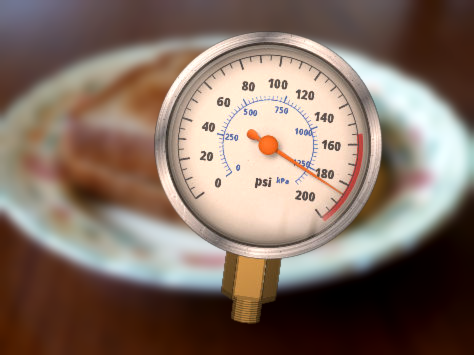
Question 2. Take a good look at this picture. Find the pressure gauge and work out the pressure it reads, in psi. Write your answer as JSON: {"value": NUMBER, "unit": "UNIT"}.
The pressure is {"value": 185, "unit": "psi"}
